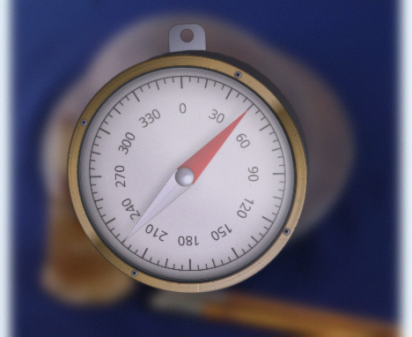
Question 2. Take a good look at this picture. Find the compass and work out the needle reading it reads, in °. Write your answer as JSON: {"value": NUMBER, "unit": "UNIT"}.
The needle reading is {"value": 45, "unit": "°"}
